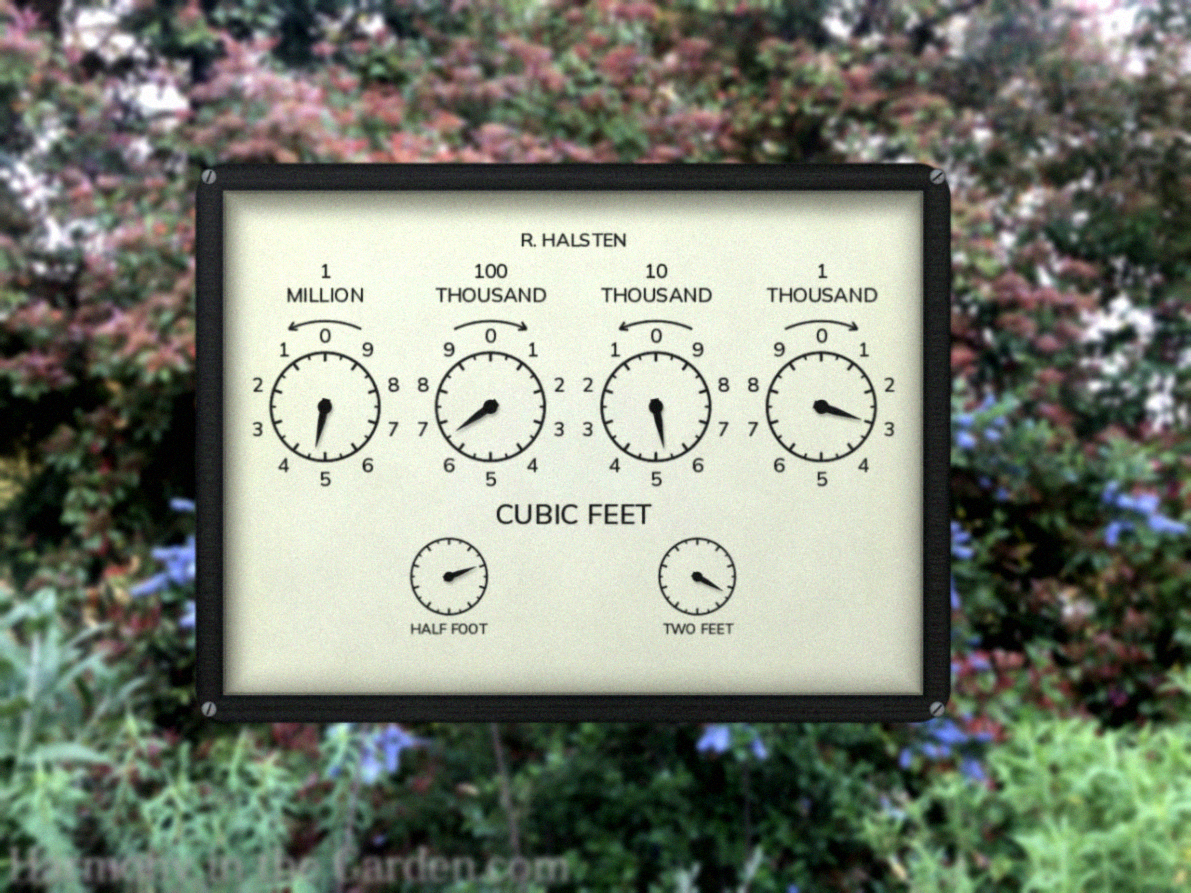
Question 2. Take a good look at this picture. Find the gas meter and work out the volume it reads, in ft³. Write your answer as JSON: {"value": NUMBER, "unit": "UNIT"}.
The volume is {"value": 465300, "unit": "ft³"}
